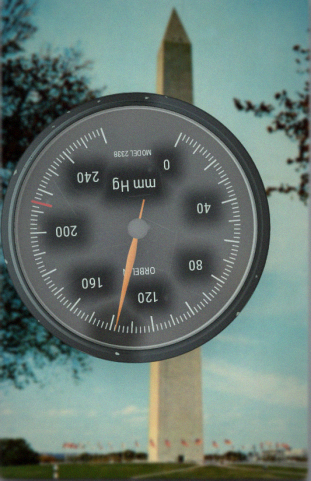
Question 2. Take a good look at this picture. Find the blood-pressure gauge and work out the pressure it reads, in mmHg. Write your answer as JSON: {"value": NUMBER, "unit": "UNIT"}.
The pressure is {"value": 138, "unit": "mmHg"}
